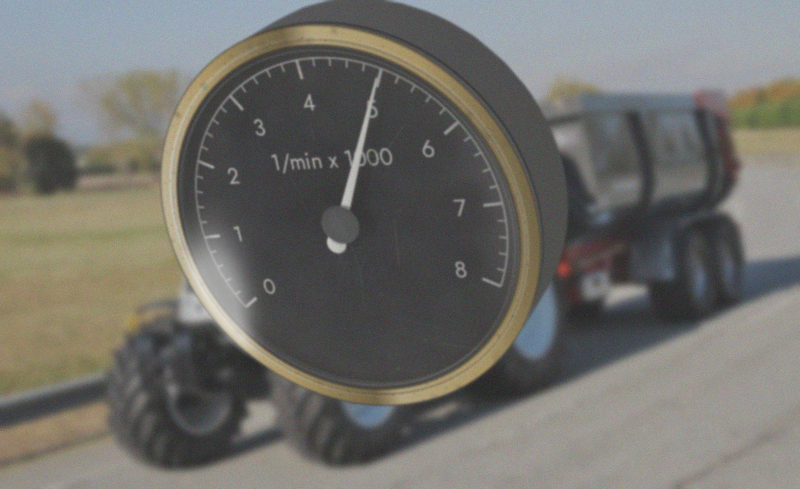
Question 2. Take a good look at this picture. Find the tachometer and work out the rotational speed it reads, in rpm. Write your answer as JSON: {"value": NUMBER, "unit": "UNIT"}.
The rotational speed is {"value": 5000, "unit": "rpm"}
